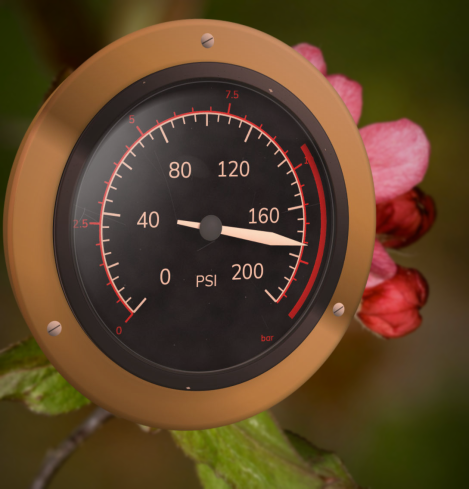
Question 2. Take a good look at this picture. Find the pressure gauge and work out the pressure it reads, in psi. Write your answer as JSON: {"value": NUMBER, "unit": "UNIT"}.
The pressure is {"value": 175, "unit": "psi"}
